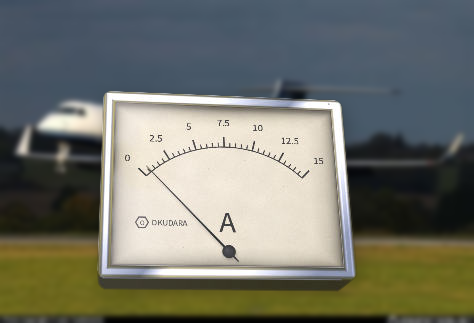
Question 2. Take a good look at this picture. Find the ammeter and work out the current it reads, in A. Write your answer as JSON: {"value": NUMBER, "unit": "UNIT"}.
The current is {"value": 0.5, "unit": "A"}
